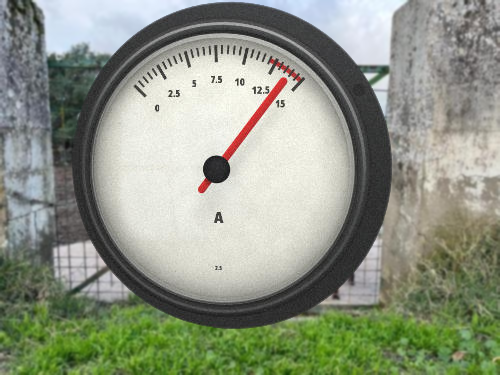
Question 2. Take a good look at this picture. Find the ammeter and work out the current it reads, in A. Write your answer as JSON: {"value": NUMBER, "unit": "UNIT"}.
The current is {"value": 14, "unit": "A"}
